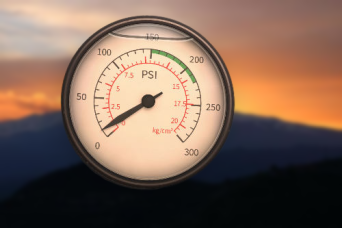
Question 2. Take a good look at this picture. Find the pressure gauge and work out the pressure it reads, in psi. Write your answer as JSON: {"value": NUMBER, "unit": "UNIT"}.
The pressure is {"value": 10, "unit": "psi"}
